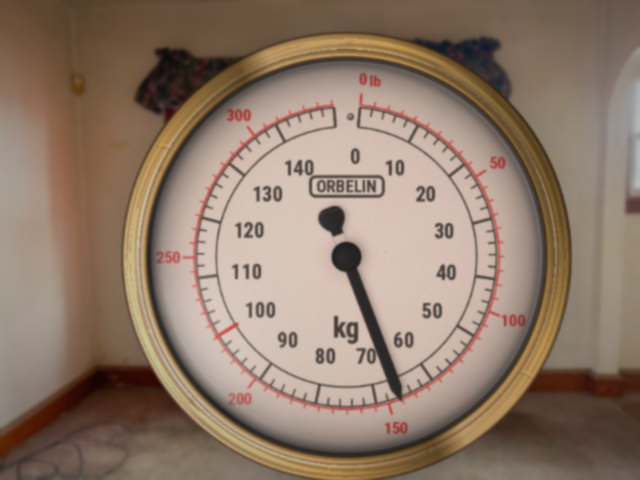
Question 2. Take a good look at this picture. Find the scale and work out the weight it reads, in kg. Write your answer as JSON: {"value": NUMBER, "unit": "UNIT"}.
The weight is {"value": 66, "unit": "kg"}
